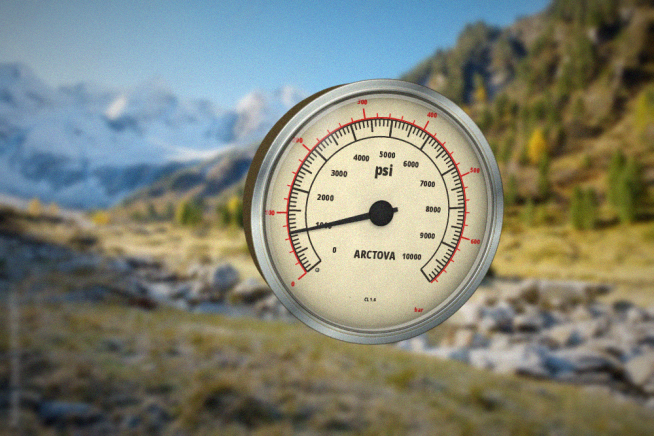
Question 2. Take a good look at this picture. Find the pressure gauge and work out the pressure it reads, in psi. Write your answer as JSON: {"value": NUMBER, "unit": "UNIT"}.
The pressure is {"value": 1000, "unit": "psi"}
